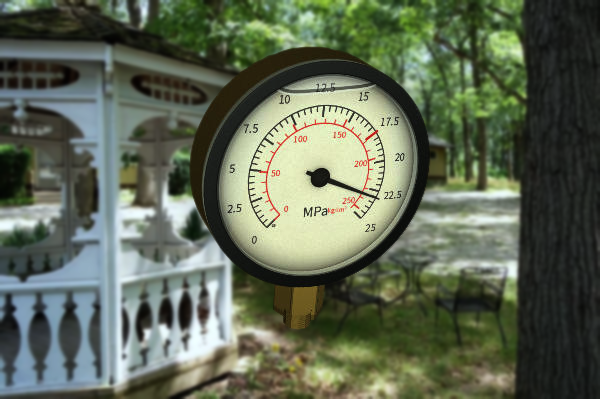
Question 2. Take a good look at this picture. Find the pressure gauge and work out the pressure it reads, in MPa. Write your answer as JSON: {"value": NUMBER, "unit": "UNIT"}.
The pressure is {"value": 23, "unit": "MPa"}
